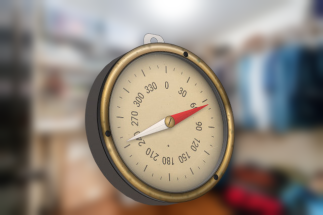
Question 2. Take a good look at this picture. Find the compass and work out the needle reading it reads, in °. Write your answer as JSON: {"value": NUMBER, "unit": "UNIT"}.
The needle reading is {"value": 65, "unit": "°"}
